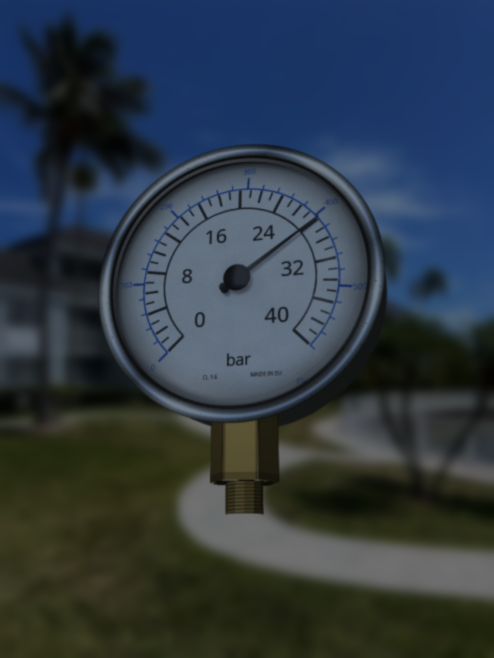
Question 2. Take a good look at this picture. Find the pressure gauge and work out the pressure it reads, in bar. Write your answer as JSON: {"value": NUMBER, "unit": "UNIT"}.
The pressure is {"value": 28, "unit": "bar"}
